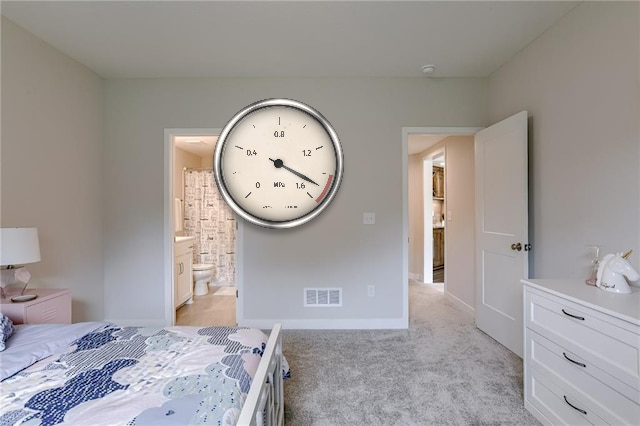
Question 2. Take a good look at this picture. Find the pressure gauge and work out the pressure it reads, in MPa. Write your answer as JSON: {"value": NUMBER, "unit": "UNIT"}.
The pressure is {"value": 1.5, "unit": "MPa"}
